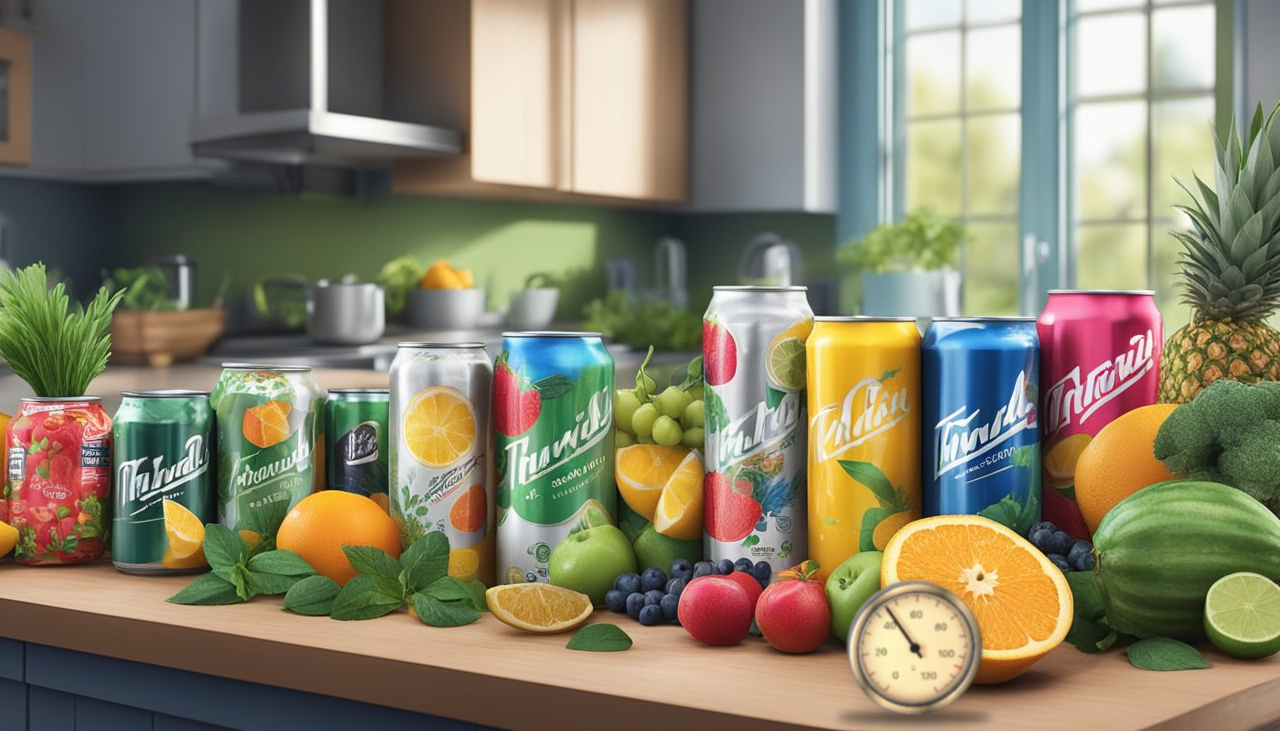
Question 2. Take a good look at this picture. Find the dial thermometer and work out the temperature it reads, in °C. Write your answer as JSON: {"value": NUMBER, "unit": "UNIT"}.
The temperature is {"value": 45, "unit": "°C"}
